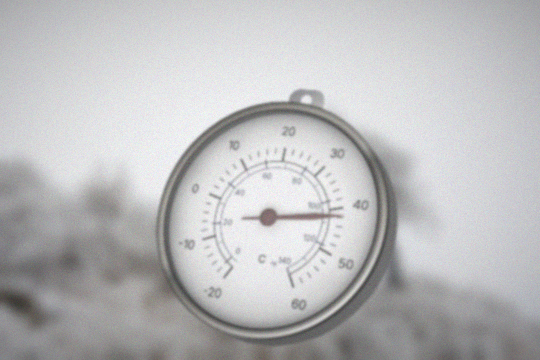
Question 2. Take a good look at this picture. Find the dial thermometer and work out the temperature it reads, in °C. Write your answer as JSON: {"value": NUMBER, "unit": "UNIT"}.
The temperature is {"value": 42, "unit": "°C"}
